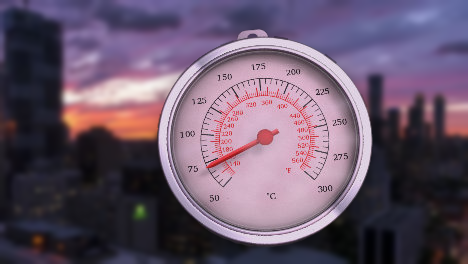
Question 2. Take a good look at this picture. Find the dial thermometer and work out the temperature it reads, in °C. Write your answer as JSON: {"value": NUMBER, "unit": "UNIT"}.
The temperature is {"value": 70, "unit": "°C"}
